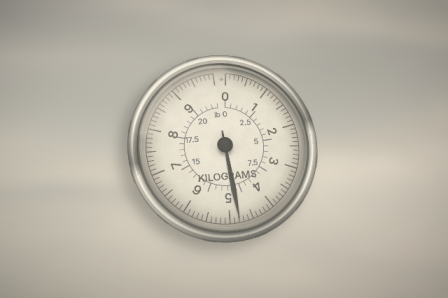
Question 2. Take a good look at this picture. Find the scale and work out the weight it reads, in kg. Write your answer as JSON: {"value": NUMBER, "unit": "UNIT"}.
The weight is {"value": 4.8, "unit": "kg"}
